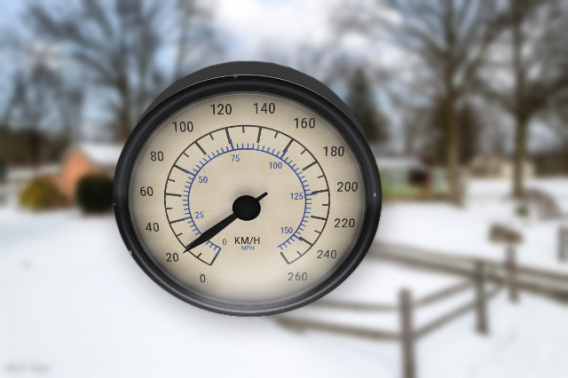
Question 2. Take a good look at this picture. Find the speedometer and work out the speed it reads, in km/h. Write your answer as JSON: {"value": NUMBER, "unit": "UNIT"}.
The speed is {"value": 20, "unit": "km/h"}
